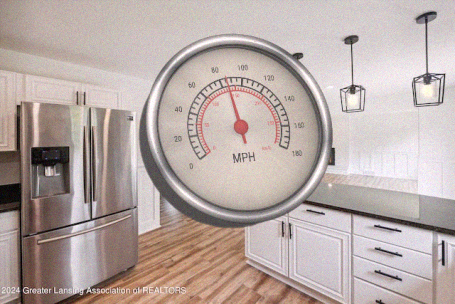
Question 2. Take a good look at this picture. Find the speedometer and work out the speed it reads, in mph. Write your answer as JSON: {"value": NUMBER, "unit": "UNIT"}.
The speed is {"value": 85, "unit": "mph"}
